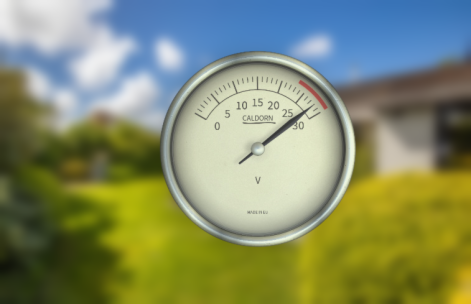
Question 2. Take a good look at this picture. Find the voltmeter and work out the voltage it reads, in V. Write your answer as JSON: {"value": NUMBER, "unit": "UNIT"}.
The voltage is {"value": 28, "unit": "V"}
